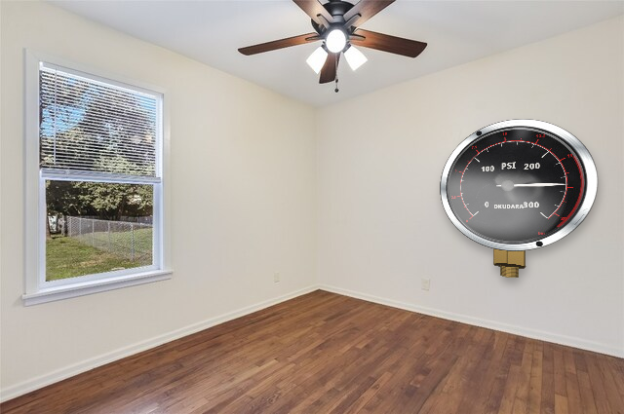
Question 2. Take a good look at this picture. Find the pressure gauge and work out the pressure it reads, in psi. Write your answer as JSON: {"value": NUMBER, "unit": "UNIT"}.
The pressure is {"value": 250, "unit": "psi"}
